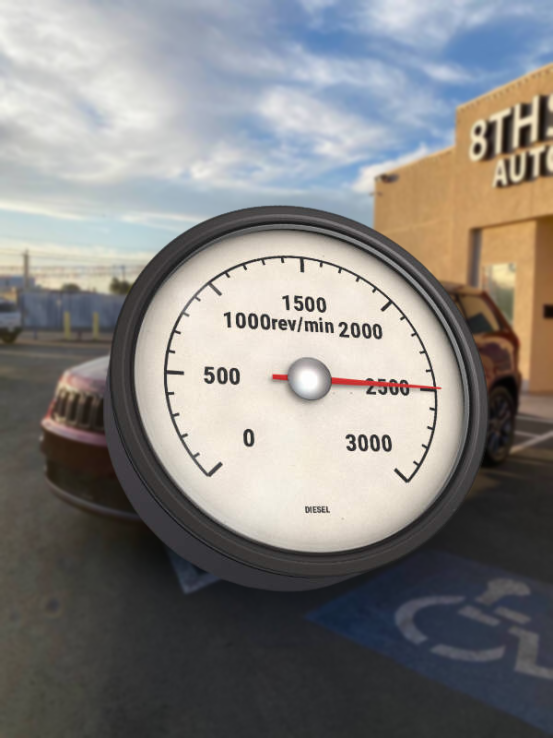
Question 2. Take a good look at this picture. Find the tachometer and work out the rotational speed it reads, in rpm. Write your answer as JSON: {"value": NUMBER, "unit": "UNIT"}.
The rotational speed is {"value": 2500, "unit": "rpm"}
